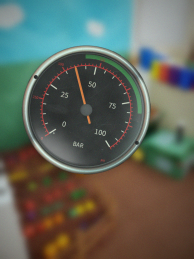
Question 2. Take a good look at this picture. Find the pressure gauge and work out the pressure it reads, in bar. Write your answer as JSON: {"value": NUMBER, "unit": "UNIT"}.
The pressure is {"value": 40, "unit": "bar"}
